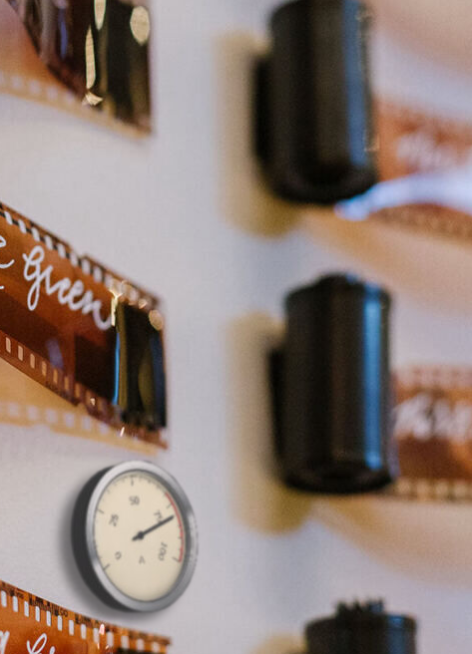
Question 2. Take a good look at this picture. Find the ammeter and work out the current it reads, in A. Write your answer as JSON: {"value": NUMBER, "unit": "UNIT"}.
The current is {"value": 80, "unit": "A"}
